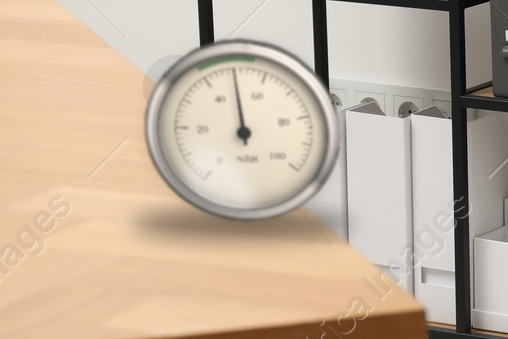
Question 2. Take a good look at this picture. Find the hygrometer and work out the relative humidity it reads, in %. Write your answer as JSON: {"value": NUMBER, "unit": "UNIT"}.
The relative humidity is {"value": 50, "unit": "%"}
